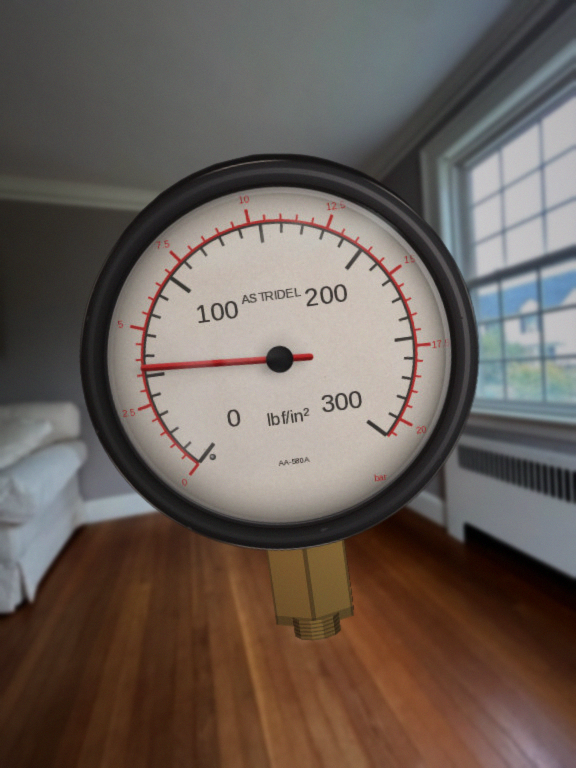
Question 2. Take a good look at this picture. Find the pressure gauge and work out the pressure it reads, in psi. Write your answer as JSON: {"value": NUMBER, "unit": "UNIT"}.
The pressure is {"value": 55, "unit": "psi"}
